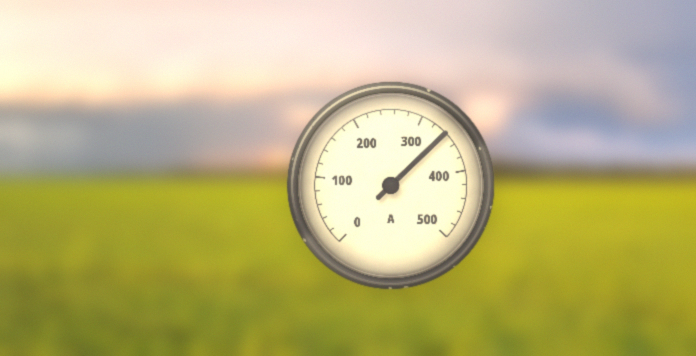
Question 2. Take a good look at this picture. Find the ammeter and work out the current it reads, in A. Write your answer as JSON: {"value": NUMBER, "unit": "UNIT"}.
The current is {"value": 340, "unit": "A"}
